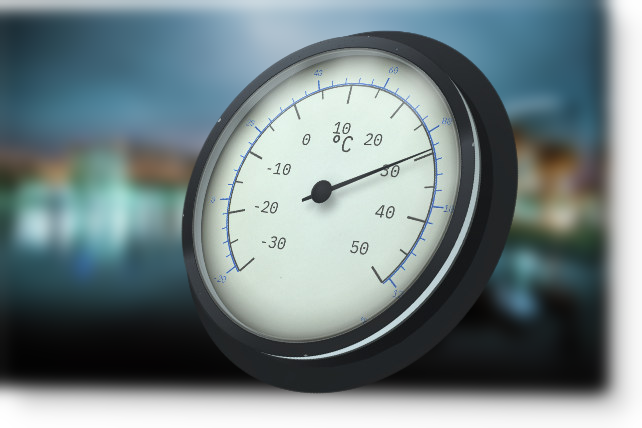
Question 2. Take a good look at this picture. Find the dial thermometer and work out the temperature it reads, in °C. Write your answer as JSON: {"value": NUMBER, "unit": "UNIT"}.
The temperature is {"value": 30, "unit": "°C"}
